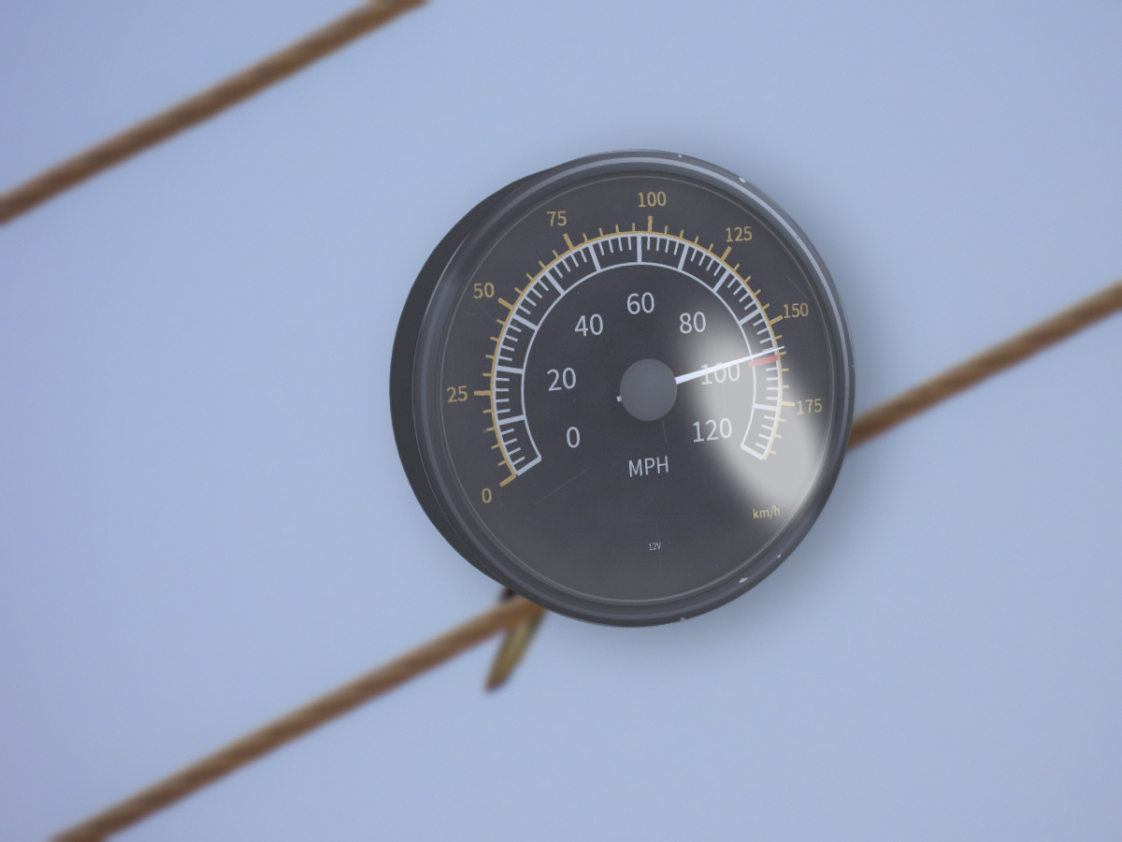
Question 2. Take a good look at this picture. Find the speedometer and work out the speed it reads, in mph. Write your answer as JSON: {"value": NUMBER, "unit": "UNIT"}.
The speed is {"value": 98, "unit": "mph"}
